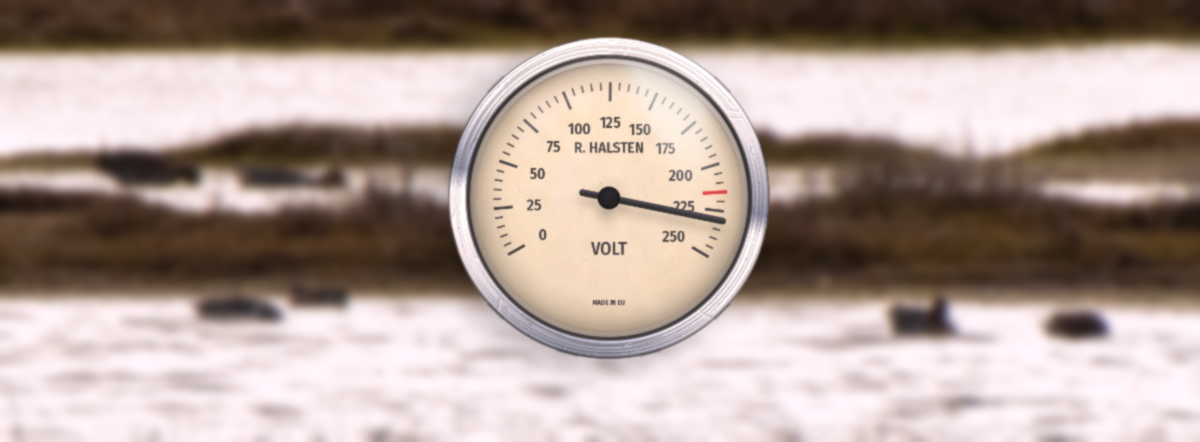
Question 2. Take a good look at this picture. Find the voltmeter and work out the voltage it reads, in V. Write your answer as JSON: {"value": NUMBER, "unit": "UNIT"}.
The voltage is {"value": 230, "unit": "V"}
